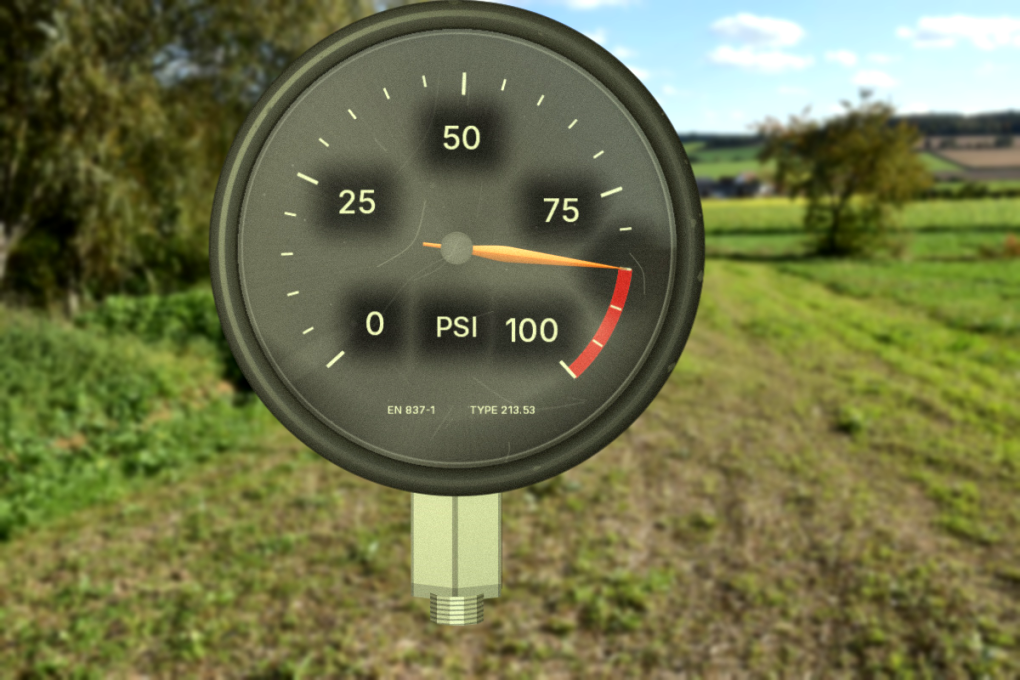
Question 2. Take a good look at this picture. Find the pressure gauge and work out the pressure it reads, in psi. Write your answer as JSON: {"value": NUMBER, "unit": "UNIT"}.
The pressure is {"value": 85, "unit": "psi"}
